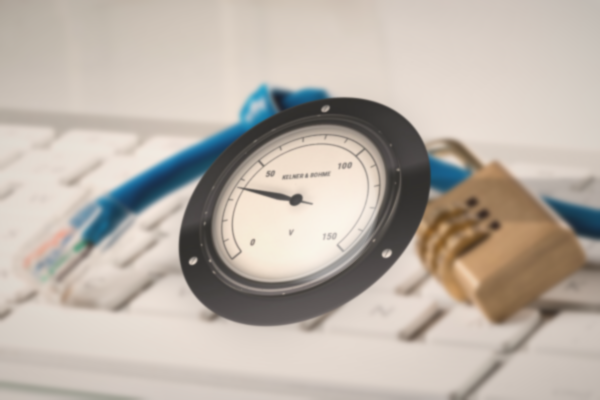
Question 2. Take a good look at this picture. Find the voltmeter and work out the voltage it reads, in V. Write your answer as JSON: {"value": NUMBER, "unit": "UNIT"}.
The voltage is {"value": 35, "unit": "V"}
